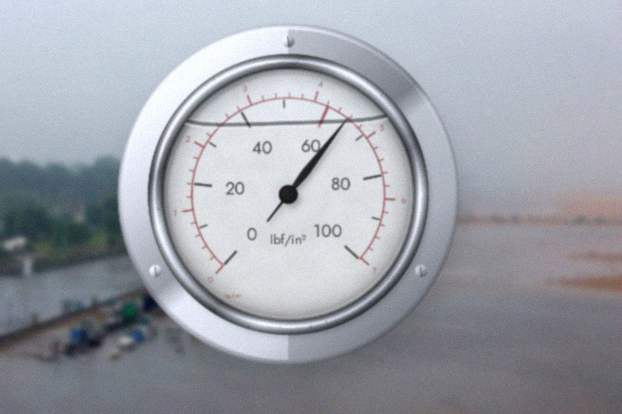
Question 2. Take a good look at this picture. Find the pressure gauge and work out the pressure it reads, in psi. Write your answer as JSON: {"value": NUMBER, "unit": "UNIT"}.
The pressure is {"value": 65, "unit": "psi"}
